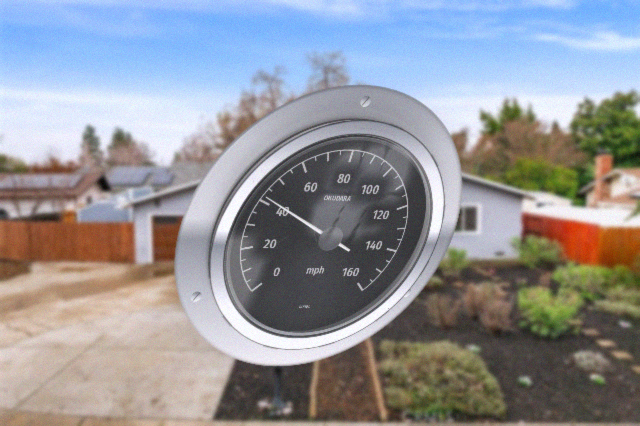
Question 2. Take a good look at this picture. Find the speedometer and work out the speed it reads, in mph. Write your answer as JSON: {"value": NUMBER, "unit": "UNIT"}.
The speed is {"value": 42.5, "unit": "mph"}
